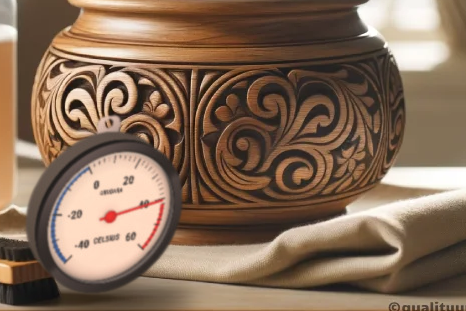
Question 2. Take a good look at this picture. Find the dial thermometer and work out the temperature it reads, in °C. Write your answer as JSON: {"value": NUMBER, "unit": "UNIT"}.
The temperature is {"value": 40, "unit": "°C"}
